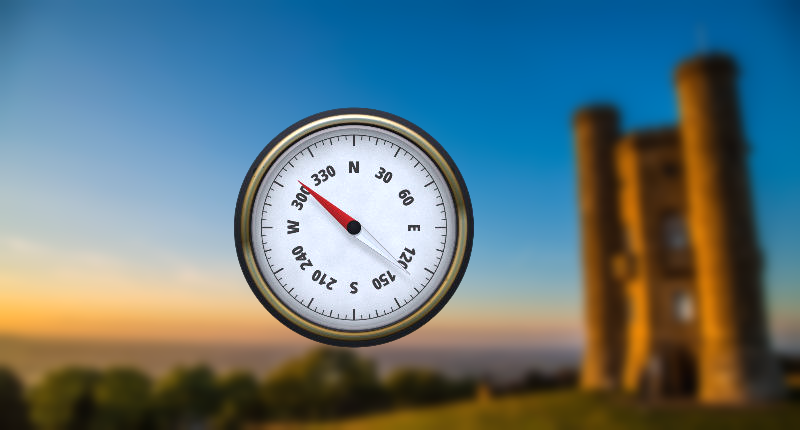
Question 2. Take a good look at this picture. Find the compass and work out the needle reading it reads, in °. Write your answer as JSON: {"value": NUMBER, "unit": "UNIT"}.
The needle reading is {"value": 310, "unit": "°"}
